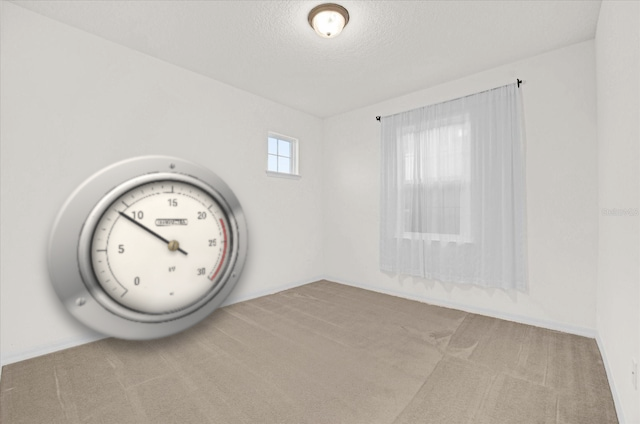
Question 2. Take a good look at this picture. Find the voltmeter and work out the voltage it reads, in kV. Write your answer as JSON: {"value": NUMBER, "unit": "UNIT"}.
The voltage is {"value": 9, "unit": "kV"}
